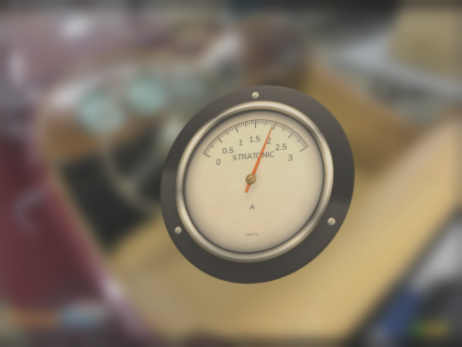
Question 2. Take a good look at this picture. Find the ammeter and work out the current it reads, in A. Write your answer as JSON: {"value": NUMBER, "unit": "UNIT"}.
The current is {"value": 2, "unit": "A"}
